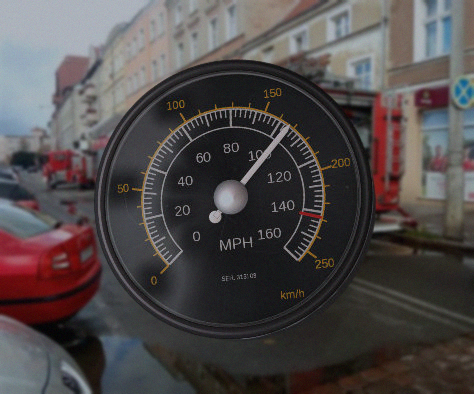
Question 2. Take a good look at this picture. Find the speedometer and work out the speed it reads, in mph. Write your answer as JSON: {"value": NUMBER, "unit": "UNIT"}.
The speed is {"value": 104, "unit": "mph"}
